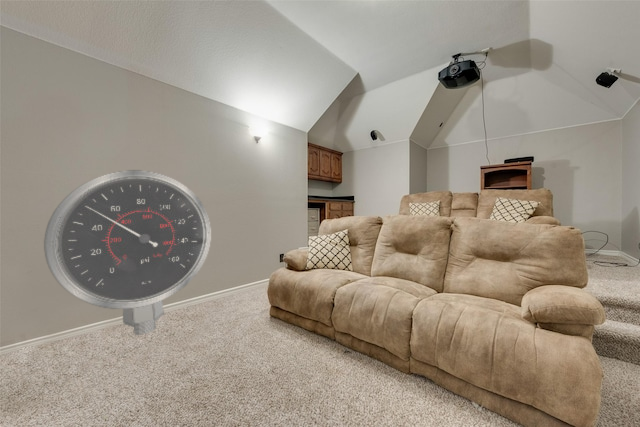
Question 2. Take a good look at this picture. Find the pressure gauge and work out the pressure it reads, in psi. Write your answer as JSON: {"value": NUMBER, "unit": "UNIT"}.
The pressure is {"value": 50, "unit": "psi"}
